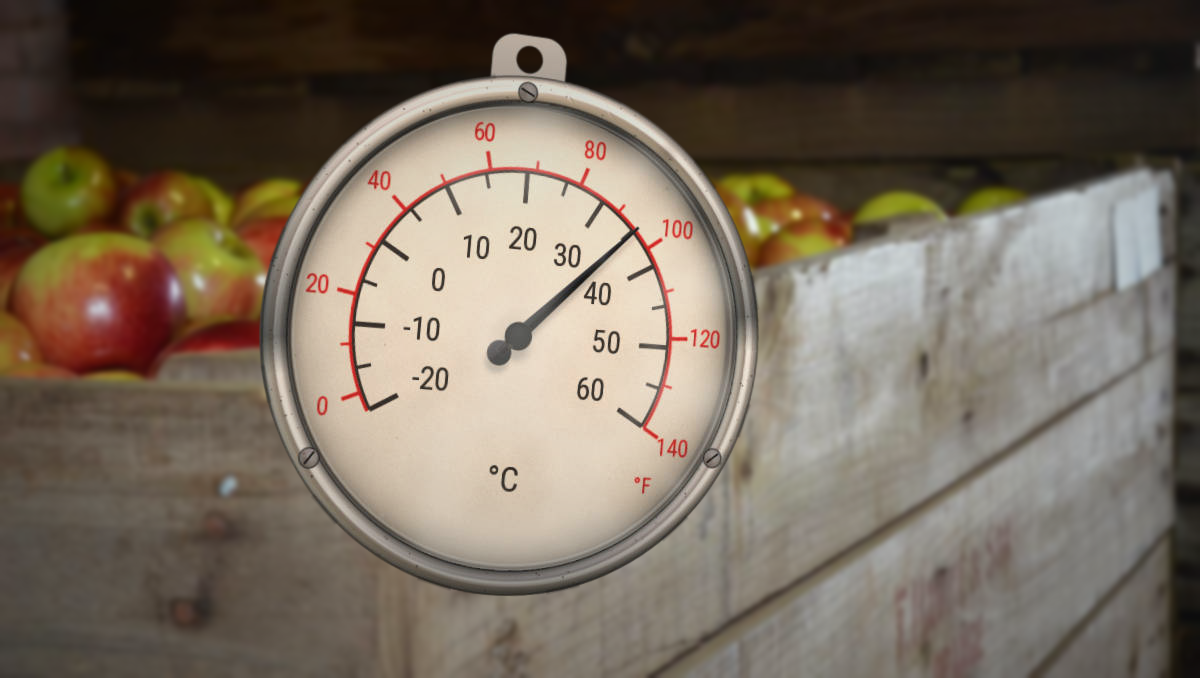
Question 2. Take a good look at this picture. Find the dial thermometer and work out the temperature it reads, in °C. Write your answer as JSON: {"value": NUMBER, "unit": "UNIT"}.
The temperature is {"value": 35, "unit": "°C"}
